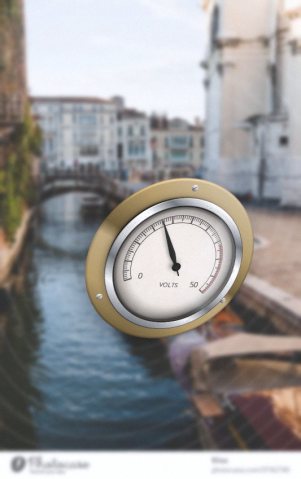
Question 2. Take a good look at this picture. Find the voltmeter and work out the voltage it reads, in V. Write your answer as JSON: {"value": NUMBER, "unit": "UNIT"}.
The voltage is {"value": 17.5, "unit": "V"}
